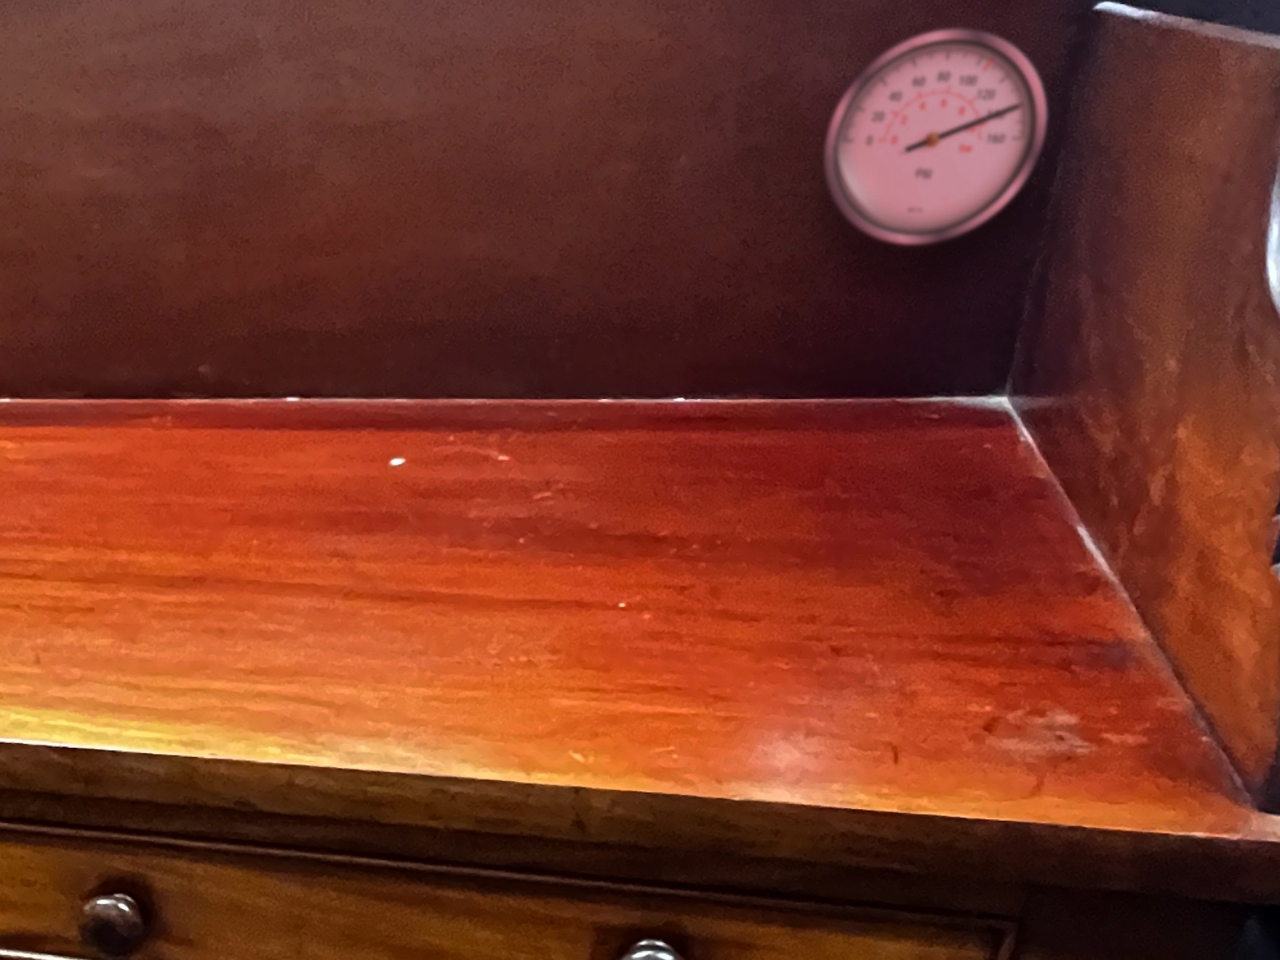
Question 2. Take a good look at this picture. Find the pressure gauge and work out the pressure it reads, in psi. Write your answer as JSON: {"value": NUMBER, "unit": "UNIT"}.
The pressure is {"value": 140, "unit": "psi"}
